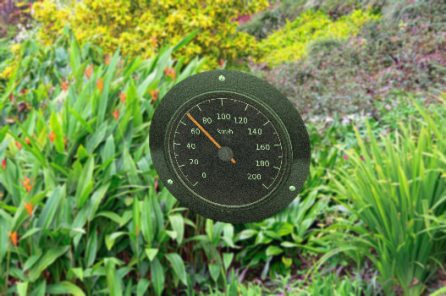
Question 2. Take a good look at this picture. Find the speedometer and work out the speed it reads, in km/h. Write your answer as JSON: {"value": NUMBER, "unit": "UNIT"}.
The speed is {"value": 70, "unit": "km/h"}
